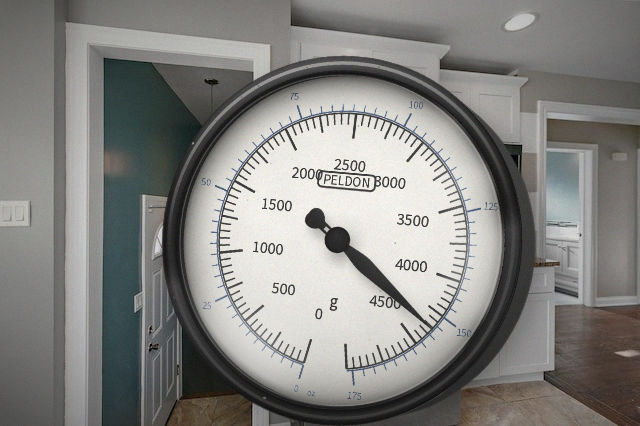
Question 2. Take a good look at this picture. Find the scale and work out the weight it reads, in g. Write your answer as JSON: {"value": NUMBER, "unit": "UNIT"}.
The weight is {"value": 4350, "unit": "g"}
